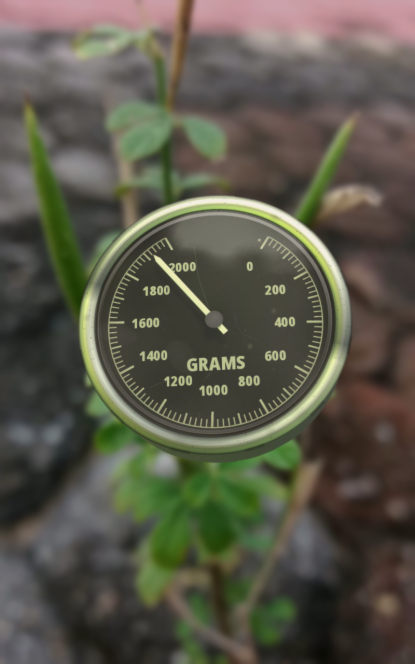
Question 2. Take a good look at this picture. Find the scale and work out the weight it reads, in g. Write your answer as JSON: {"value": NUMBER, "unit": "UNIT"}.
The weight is {"value": 1920, "unit": "g"}
